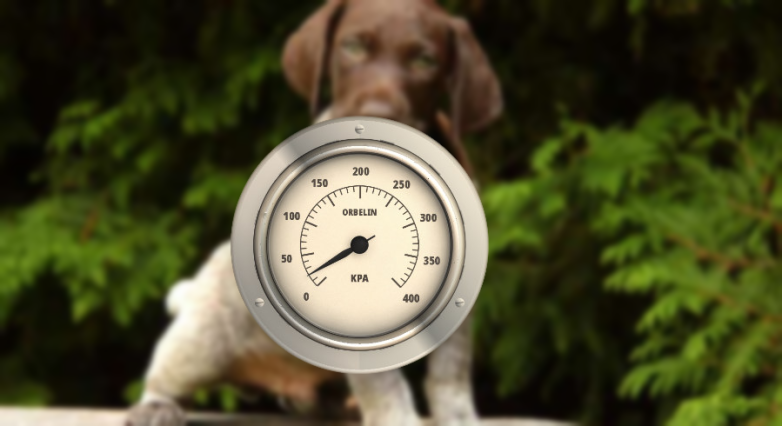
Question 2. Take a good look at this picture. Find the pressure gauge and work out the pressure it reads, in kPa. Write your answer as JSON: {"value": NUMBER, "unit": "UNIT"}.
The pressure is {"value": 20, "unit": "kPa"}
